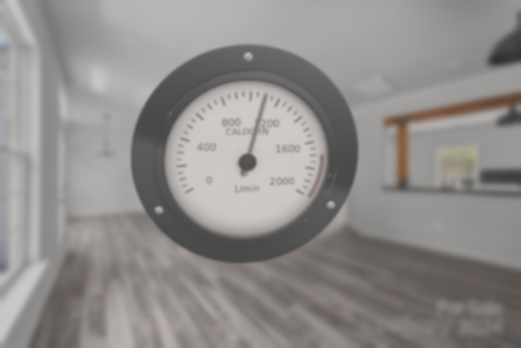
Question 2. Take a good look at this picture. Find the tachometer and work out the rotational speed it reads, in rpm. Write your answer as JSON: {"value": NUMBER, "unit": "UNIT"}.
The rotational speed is {"value": 1100, "unit": "rpm"}
